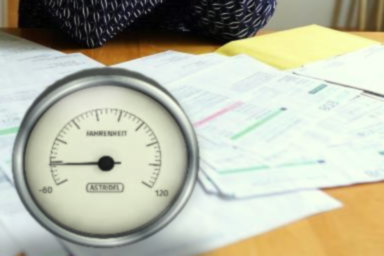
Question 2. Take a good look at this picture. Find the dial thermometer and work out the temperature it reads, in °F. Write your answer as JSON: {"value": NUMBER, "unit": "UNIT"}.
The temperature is {"value": -40, "unit": "°F"}
